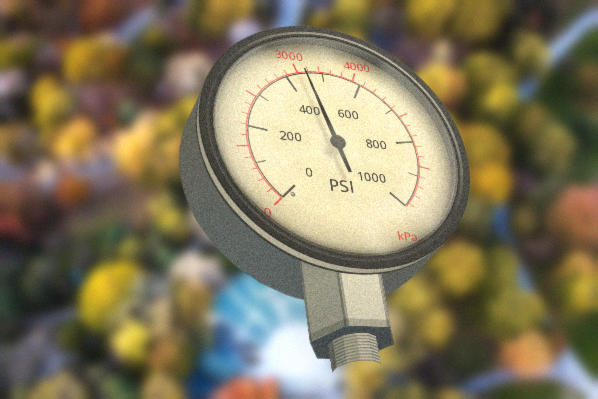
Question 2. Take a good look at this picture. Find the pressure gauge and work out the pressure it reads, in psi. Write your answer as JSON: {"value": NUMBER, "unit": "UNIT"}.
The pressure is {"value": 450, "unit": "psi"}
